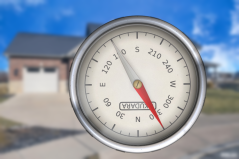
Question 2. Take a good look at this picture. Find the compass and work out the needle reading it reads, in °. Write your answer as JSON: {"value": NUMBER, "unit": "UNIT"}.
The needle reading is {"value": 330, "unit": "°"}
